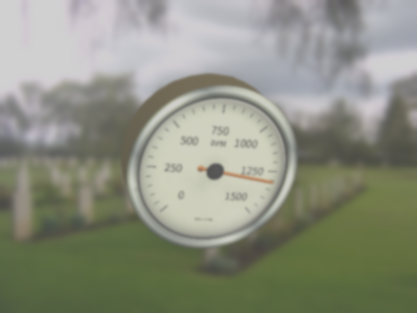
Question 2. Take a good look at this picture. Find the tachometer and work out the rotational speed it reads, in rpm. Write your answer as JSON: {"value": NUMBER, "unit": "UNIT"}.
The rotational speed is {"value": 1300, "unit": "rpm"}
